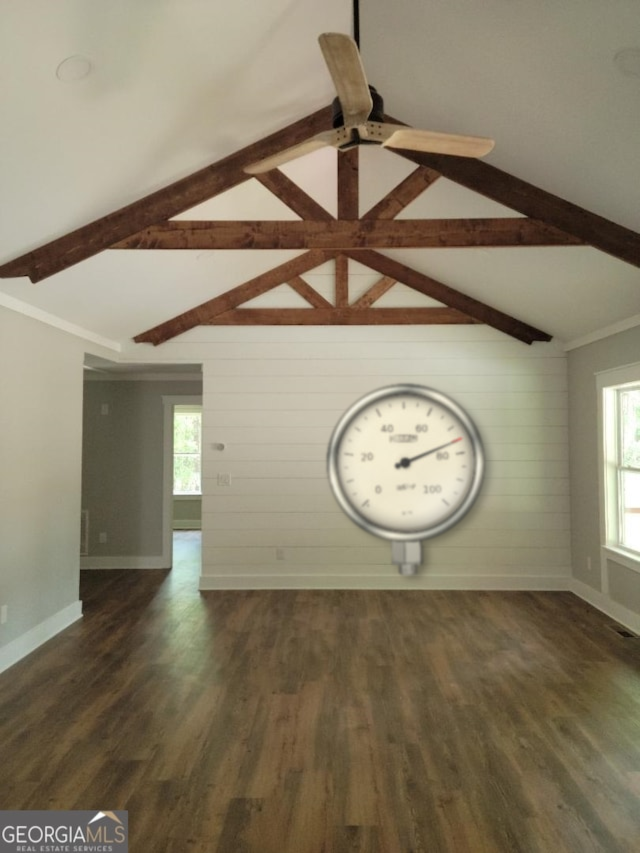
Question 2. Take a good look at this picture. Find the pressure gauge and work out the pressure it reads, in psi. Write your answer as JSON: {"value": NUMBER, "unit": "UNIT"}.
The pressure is {"value": 75, "unit": "psi"}
